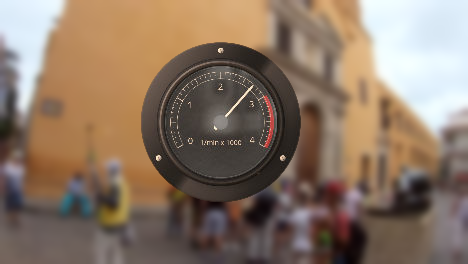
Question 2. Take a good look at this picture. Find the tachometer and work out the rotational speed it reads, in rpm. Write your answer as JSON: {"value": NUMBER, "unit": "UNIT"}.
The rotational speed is {"value": 2700, "unit": "rpm"}
